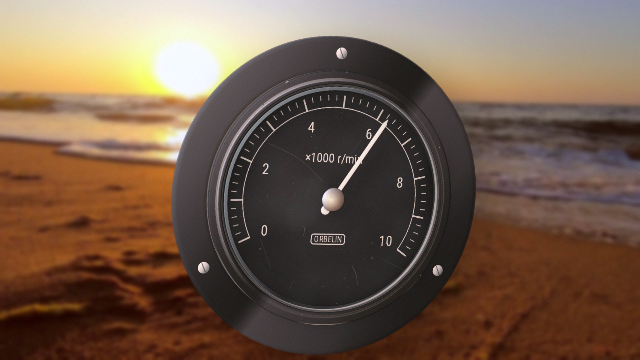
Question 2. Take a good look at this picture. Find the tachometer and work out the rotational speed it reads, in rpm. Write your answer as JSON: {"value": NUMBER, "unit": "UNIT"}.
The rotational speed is {"value": 6200, "unit": "rpm"}
